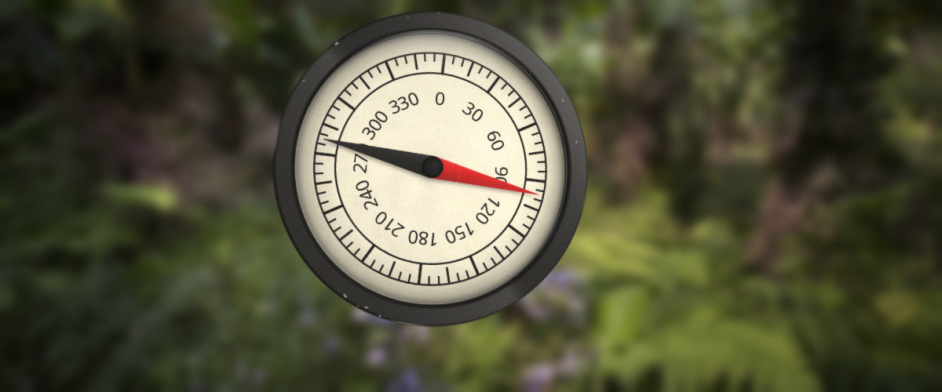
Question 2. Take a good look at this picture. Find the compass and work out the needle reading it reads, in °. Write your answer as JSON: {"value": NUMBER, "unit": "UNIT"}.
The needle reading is {"value": 97.5, "unit": "°"}
